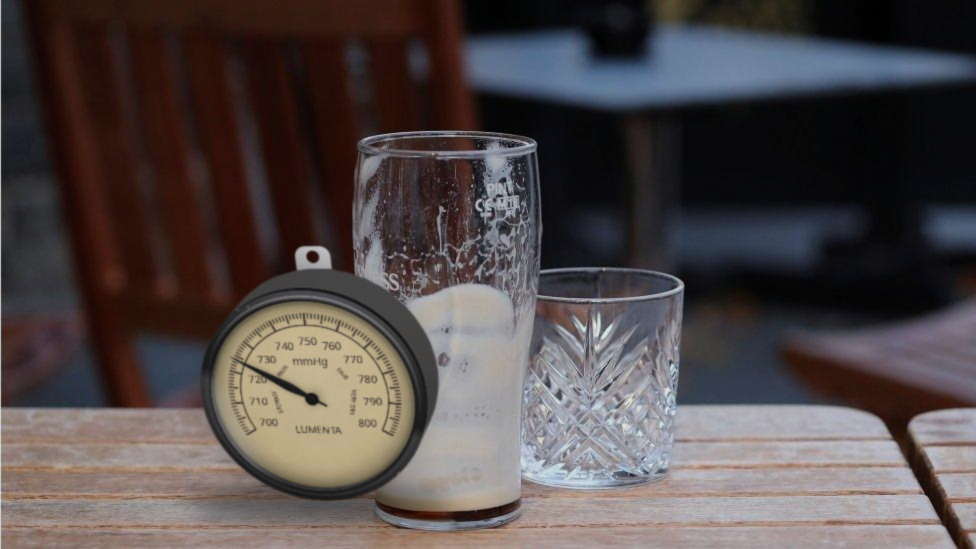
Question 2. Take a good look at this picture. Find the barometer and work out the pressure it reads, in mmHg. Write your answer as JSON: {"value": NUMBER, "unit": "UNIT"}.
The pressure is {"value": 725, "unit": "mmHg"}
